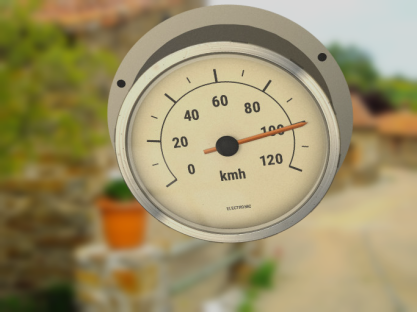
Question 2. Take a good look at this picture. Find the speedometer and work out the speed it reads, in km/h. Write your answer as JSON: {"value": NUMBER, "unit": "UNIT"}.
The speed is {"value": 100, "unit": "km/h"}
